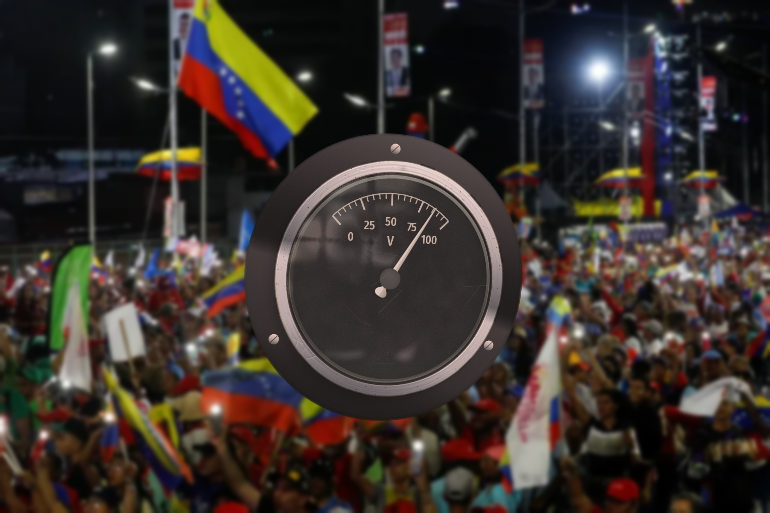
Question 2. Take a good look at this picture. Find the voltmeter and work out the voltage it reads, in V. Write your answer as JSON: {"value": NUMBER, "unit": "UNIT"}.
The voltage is {"value": 85, "unit": "V"}
